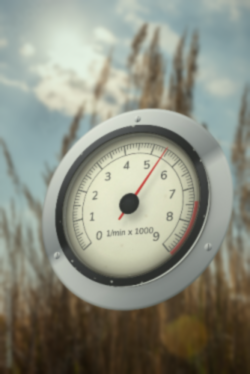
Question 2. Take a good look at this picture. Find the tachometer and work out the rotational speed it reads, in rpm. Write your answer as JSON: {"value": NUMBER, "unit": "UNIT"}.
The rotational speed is {"value": 5500, "unit": "rpm"}
